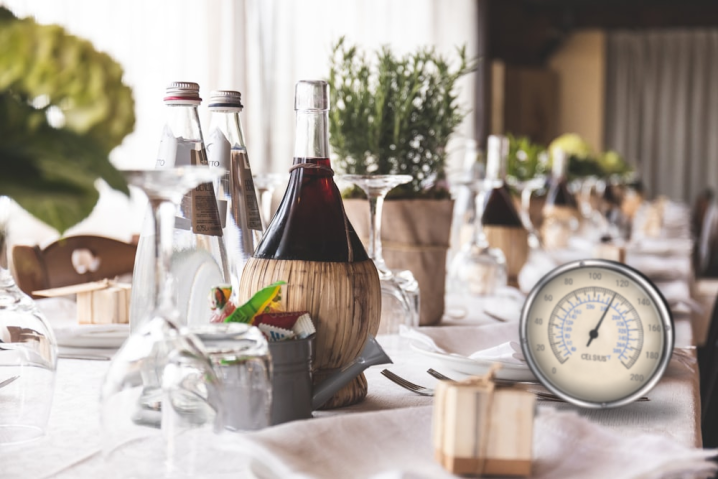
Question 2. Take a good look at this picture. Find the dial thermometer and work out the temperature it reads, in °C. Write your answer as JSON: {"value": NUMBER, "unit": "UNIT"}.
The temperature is {"value": 120, "unit": "°C"}
